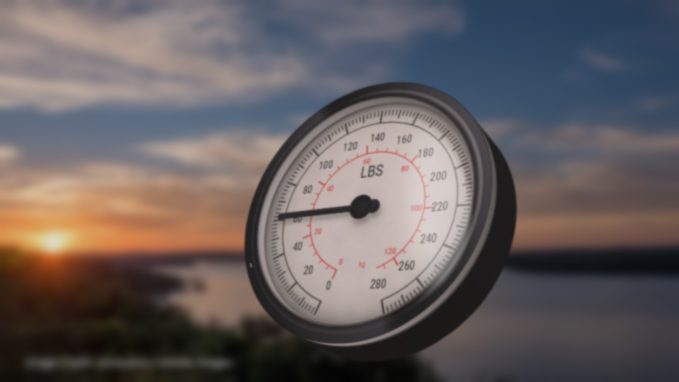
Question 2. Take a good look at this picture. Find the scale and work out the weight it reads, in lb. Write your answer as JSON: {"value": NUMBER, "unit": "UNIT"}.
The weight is {"value": 60, "unit": "lb"}
